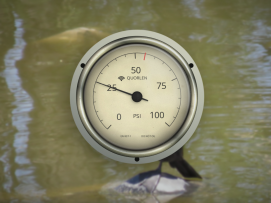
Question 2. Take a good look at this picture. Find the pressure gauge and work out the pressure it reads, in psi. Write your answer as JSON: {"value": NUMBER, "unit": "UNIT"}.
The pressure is {"value": 25, "unit": "psi"}
